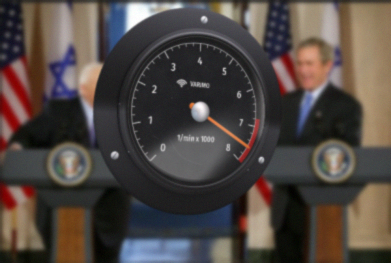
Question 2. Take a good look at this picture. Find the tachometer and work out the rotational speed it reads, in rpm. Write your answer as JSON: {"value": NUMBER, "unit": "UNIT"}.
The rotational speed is {"value": 7600, "unit": "rpm"}
